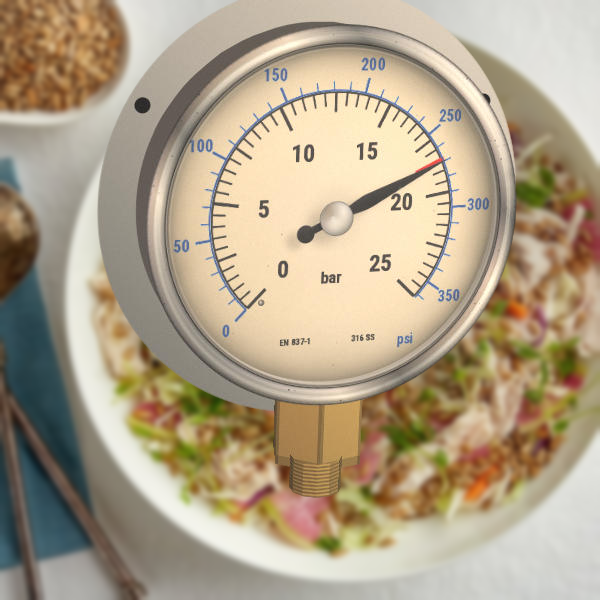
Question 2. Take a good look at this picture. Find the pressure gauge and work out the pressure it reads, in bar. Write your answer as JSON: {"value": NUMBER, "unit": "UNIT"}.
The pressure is {"value": 18.5, "unit": "bar"}
